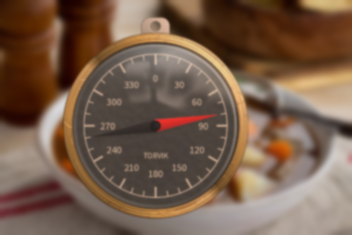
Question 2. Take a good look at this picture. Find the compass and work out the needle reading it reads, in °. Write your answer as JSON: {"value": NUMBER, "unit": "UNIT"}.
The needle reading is {"value": 80, "unit": "°"}
